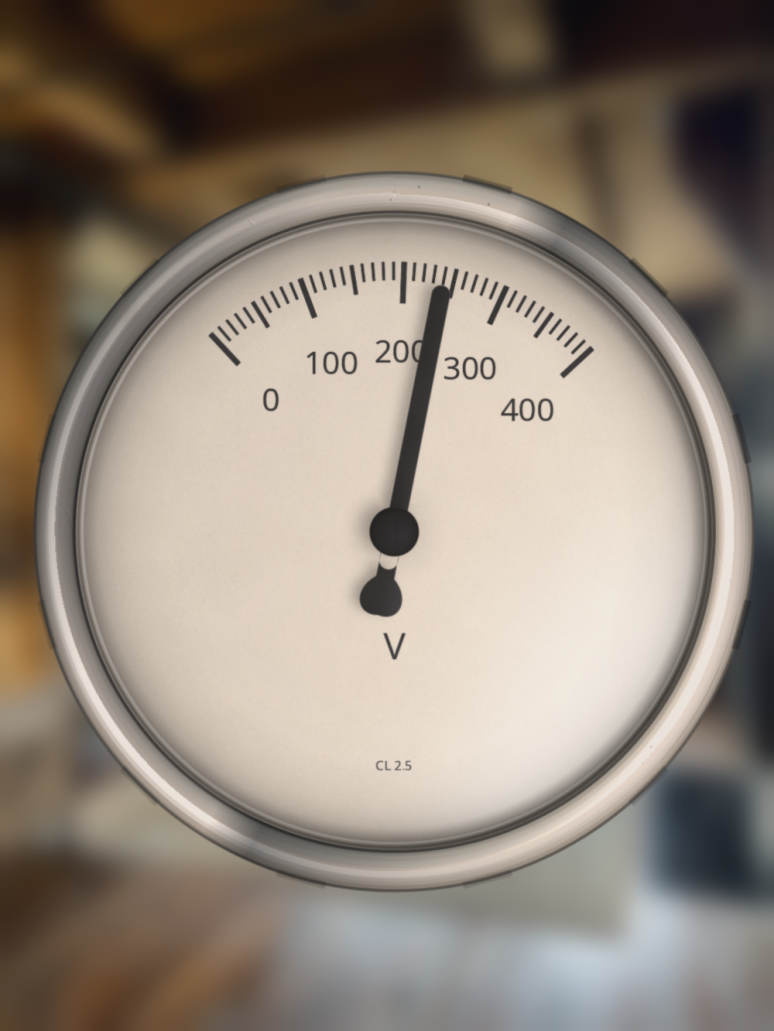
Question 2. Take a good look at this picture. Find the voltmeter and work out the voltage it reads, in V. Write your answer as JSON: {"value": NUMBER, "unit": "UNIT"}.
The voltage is {"value": 240, "unit": "V"}
